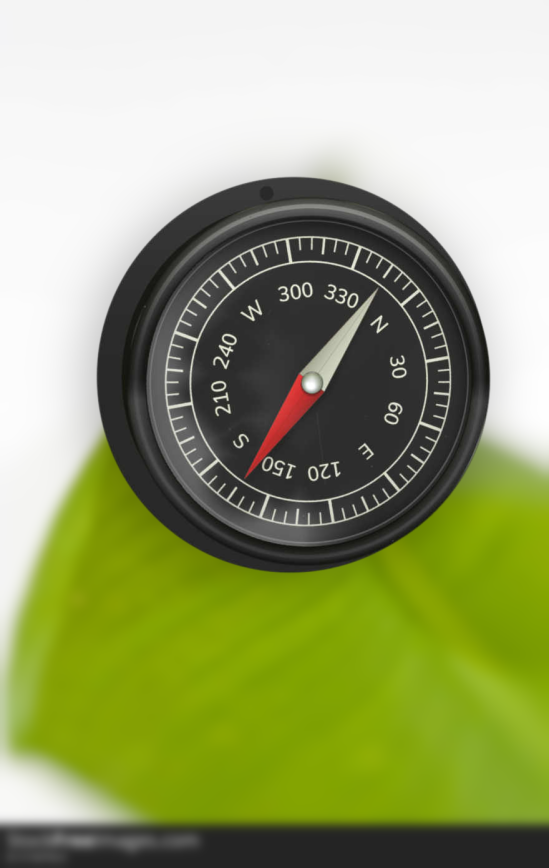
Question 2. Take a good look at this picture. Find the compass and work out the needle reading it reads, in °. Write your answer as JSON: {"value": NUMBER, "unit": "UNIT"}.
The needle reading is {"value": 165, "unit": "°"}
